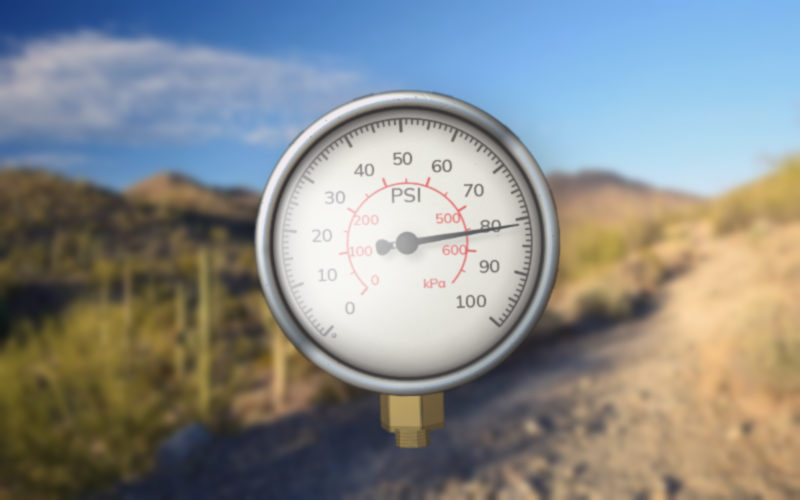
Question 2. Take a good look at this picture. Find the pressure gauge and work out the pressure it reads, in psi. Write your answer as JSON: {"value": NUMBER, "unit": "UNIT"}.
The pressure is {"value": 81, "unit": "psi"}
